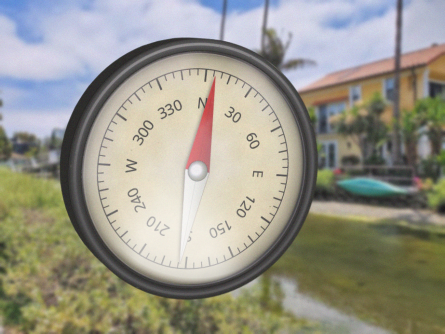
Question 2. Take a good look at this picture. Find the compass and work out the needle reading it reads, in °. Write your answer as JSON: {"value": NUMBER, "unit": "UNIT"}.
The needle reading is {"value": 5, "unit": "°"}
